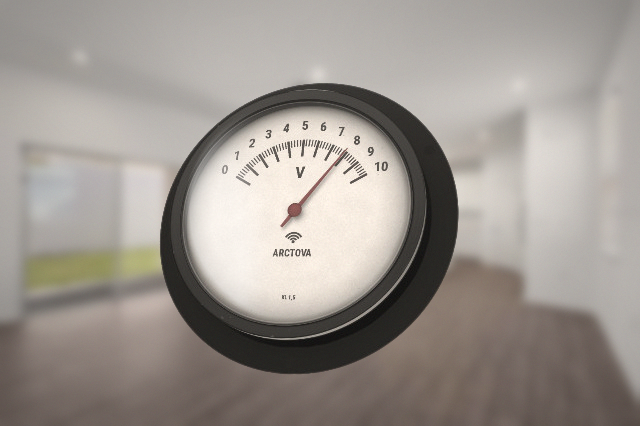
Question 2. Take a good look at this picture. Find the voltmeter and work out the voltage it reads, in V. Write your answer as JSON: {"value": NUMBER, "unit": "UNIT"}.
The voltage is {"value": 8, "unit": "V"}
